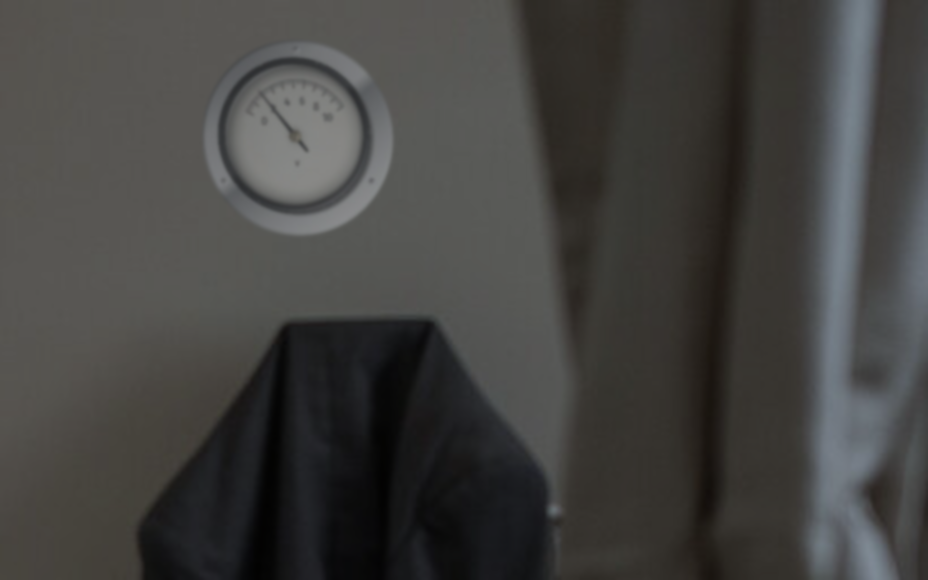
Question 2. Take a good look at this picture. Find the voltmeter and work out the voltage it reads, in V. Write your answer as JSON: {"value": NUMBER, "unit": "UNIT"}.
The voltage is {"value": 2, "unit": "V"}
